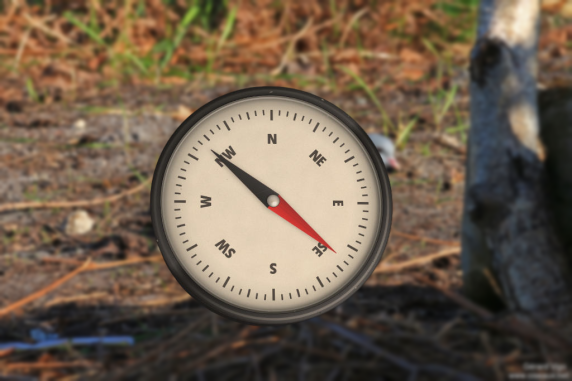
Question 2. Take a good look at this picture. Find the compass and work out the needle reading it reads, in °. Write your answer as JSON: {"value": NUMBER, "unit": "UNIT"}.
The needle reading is {"value": 130, "unit": "°"}
